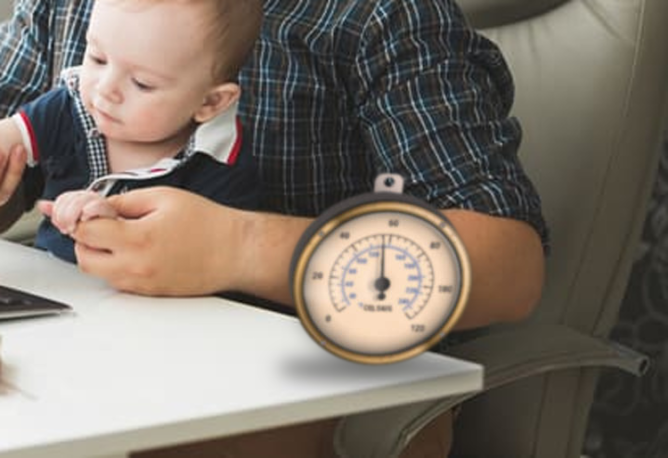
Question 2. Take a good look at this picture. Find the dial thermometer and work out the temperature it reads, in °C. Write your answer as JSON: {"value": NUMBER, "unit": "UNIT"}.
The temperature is {"value": 56, "unit": "°C"}
